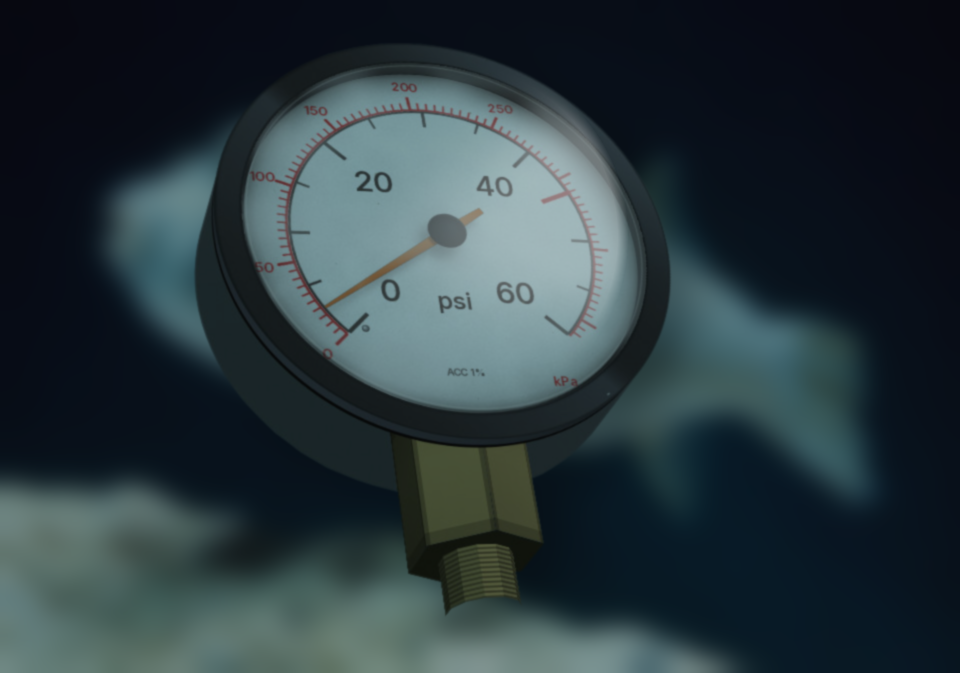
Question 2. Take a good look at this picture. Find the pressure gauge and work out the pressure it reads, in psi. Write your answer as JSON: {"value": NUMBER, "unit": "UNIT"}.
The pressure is {"value": 2.5, "unit": "psi"}
